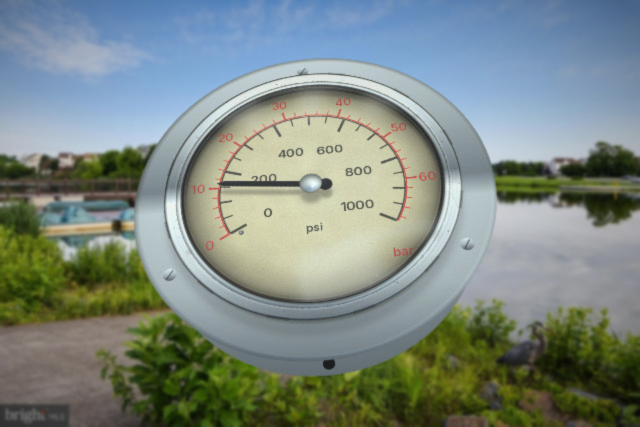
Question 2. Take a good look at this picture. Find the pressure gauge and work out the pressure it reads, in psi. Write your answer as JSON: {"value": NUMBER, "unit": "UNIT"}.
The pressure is {"value": 150, "unit": "psi"}
